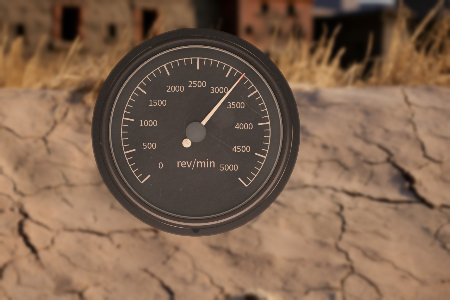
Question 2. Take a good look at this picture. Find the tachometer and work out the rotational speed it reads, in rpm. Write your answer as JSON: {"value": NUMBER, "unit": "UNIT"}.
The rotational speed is {"value": 3200, "unit": "rpm"}
